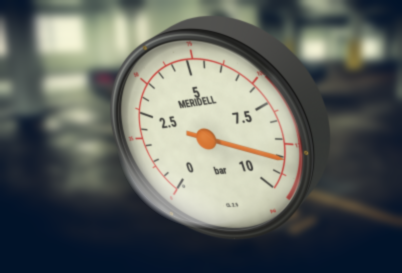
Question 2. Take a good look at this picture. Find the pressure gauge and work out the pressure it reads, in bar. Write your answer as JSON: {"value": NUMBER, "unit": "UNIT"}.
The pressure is {"value": 9, "unit": "bar"}
